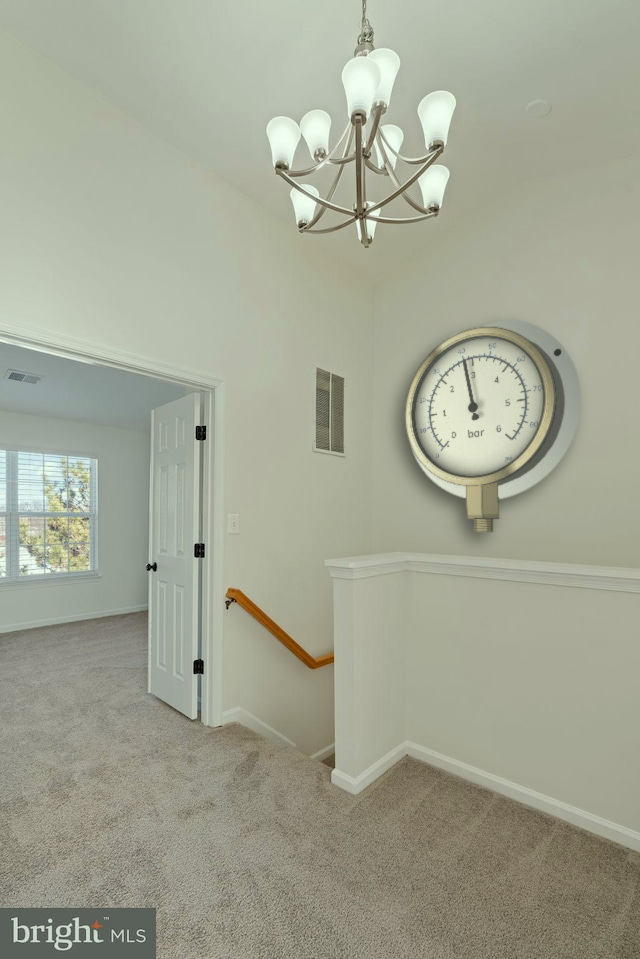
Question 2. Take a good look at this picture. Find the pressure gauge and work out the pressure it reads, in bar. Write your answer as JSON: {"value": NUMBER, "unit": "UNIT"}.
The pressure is {"value": 2.8, "unit": "bar"}
